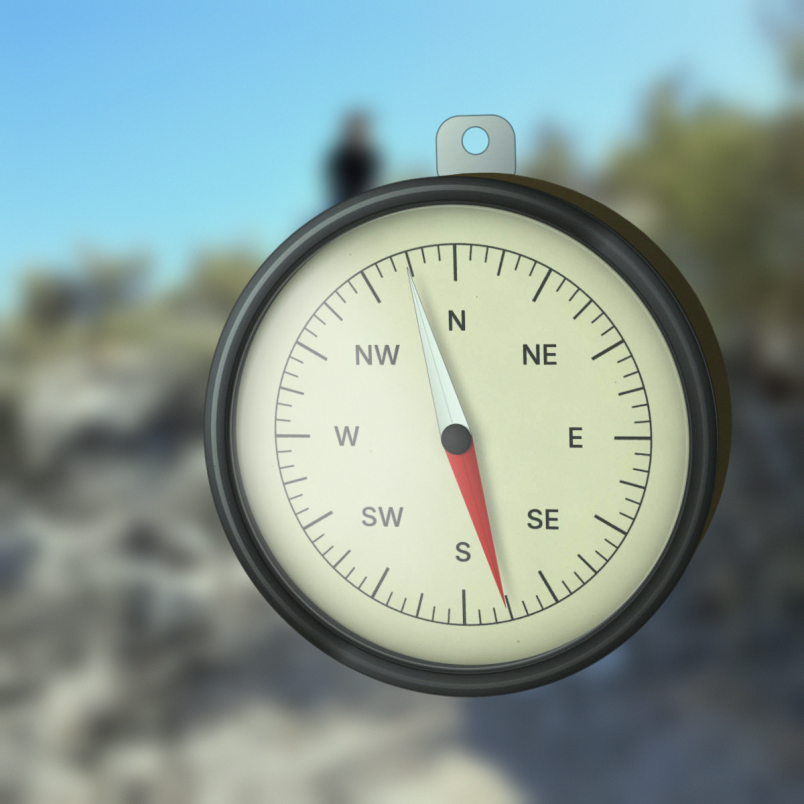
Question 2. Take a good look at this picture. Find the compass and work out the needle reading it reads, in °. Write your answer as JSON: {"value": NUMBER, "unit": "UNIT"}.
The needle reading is {"value": 165, "unit": "°"}
